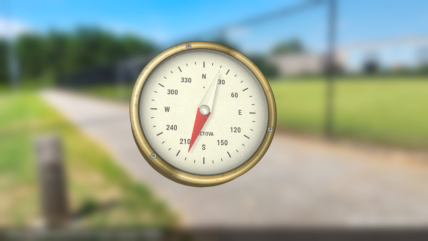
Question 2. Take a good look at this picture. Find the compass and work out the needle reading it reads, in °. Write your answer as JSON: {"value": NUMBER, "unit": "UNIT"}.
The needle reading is {"value": 200, "unit": "°"}
